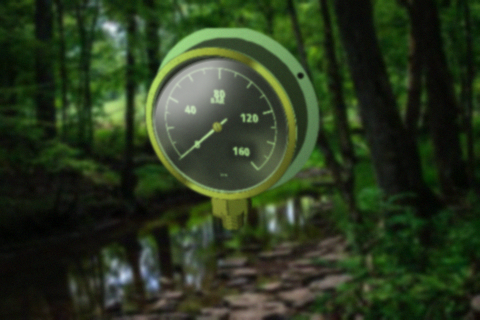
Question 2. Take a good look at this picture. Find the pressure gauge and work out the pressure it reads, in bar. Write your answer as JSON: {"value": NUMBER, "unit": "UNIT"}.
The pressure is {"value": 0, "unit": "bar"}
